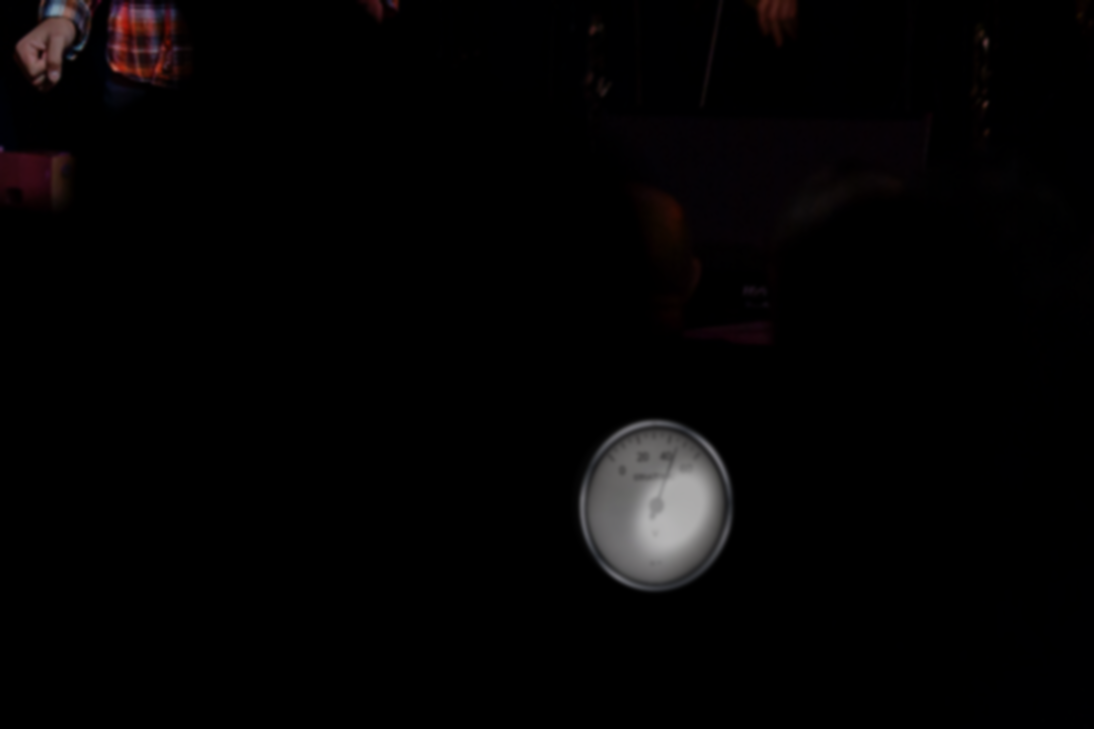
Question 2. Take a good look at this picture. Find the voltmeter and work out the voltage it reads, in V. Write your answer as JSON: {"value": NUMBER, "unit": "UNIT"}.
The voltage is {"value": 45, "unit": "V"}
